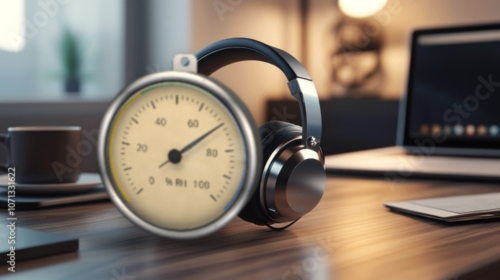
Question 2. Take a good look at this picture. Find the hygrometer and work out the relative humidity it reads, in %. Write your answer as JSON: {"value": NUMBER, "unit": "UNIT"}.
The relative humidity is {"value": 70, "unit": "%"}
